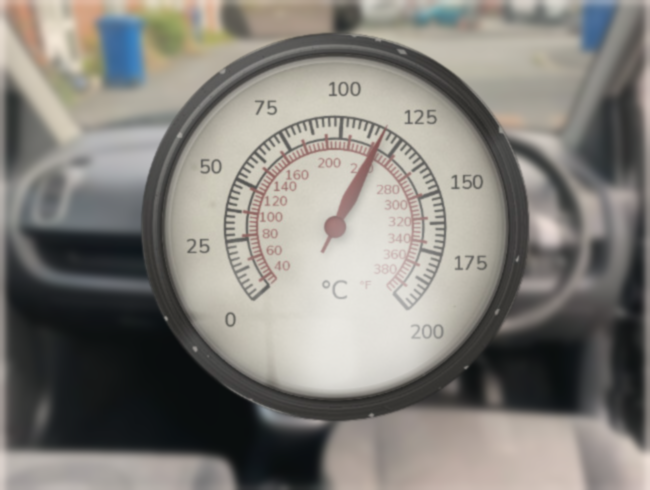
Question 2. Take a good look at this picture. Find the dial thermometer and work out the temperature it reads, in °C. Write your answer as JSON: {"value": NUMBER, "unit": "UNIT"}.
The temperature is {"value": 117.5, "unit": "°C"}
